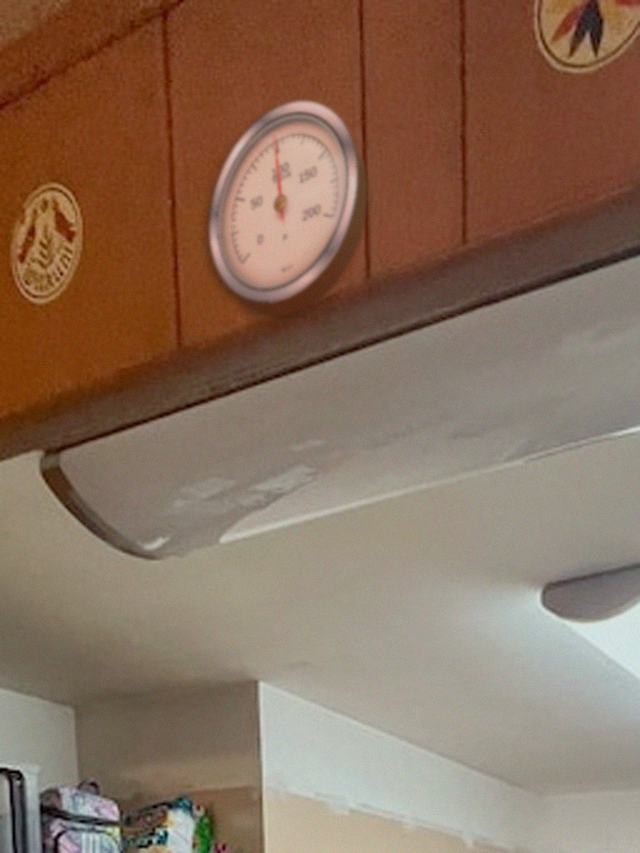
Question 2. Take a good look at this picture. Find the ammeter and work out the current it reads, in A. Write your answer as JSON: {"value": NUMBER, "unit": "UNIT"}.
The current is {"value": 100, "unit": "A"}
